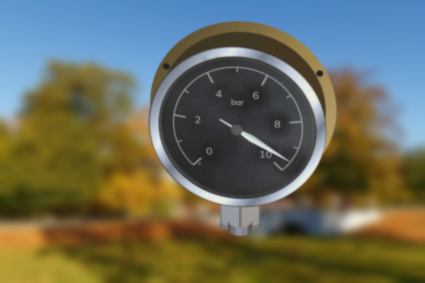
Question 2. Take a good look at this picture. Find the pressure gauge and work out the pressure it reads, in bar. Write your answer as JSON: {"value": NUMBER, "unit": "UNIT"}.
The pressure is {"value": 9.5, "unit": "bar"}
